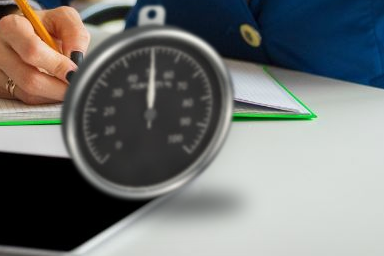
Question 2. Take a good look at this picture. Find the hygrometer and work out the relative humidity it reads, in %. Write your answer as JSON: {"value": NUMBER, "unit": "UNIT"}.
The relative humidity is {"value": 50, "unit": "%"}
